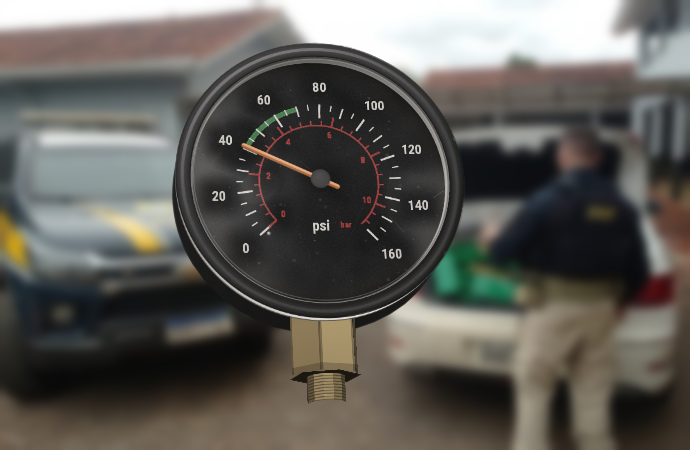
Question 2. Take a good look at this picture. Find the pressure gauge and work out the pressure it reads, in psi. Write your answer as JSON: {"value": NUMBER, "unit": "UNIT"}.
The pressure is {"value": 40, "unit": "psi"}
